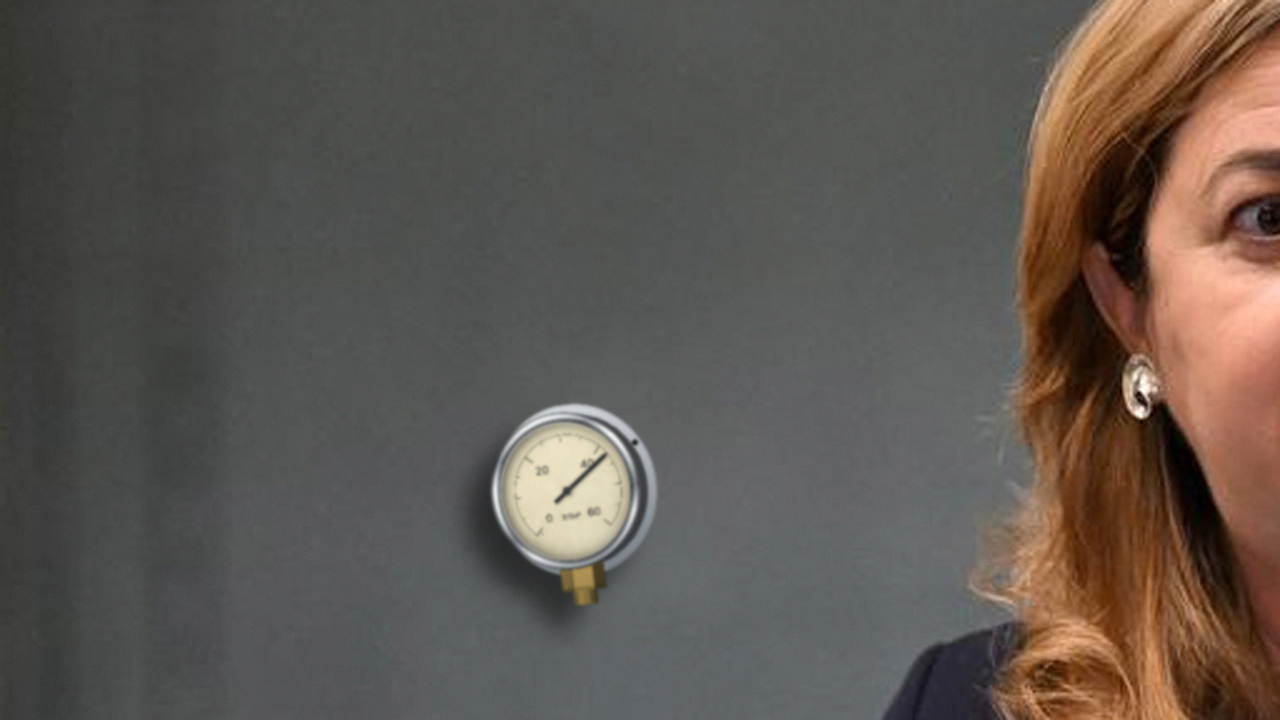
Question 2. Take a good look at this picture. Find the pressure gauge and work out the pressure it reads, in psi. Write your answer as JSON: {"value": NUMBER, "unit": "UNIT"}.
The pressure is {"value": 42.5, "unit": "psi"}
